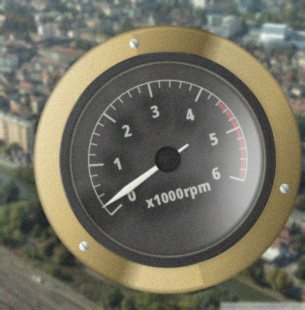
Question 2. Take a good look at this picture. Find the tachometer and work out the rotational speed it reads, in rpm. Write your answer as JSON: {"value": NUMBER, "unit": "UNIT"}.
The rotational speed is {"value": 200, "unit": "rpm"}
